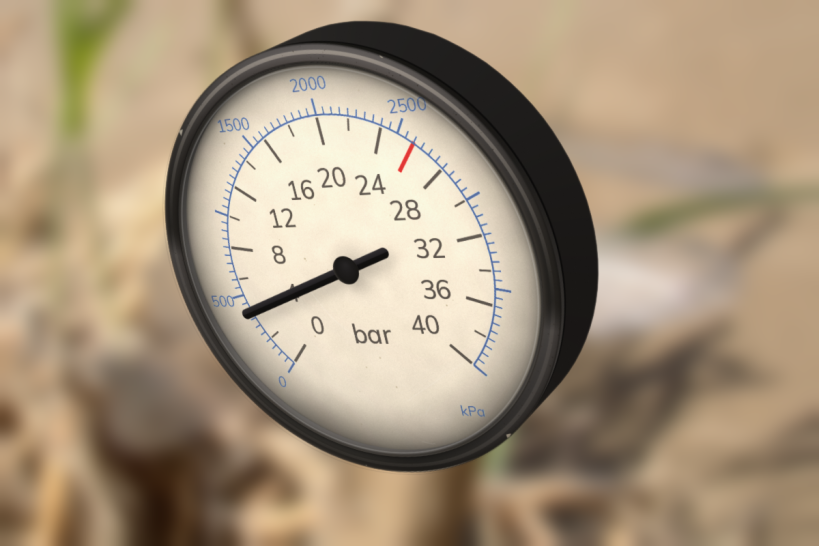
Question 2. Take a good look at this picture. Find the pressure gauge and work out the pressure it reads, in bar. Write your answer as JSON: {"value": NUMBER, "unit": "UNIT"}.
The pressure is {"value": 4, "unit": "bar"}
